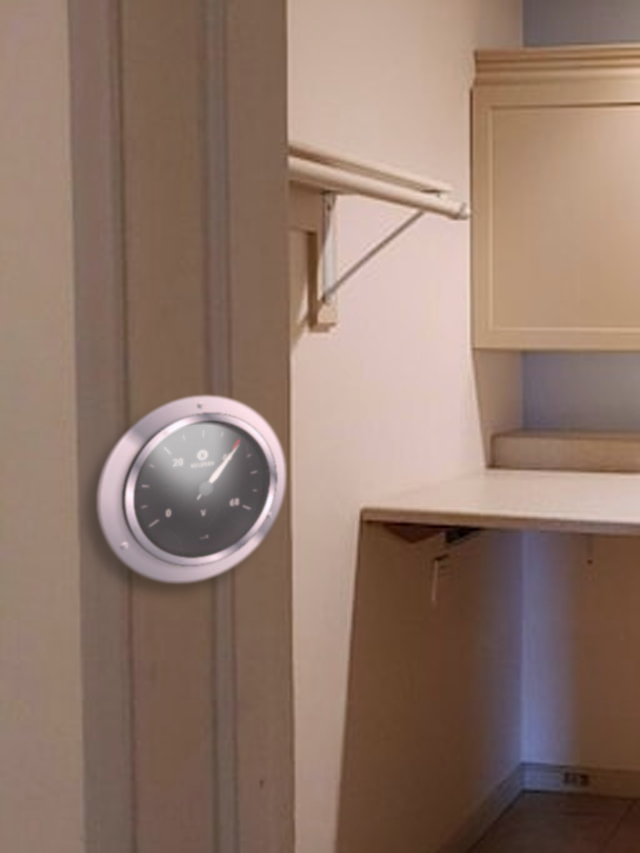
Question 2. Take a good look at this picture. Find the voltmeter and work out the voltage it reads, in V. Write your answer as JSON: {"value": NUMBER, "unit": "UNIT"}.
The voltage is {"value": 40, "unit": "V"}
